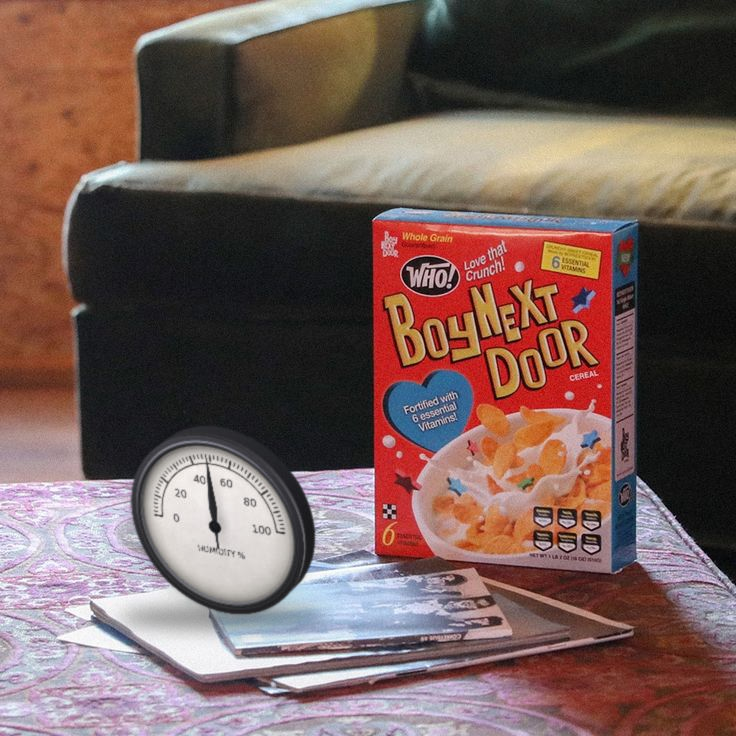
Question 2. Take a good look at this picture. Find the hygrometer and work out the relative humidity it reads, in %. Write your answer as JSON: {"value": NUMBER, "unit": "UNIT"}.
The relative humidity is {"value": 50, "unit": "%"}
